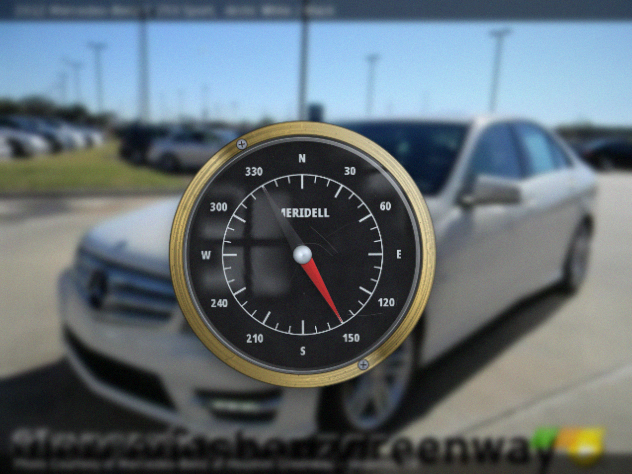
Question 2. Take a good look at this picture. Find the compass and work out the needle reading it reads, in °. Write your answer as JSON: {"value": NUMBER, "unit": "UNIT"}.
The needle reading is {"value": 150, "unit": "°"}
